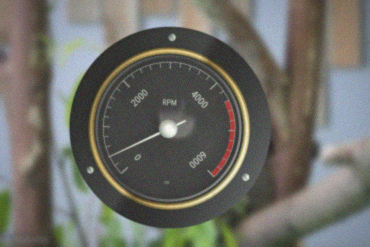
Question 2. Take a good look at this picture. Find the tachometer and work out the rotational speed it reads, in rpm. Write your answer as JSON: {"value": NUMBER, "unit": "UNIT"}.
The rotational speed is {"value": 400, "unit": "rpm"}
